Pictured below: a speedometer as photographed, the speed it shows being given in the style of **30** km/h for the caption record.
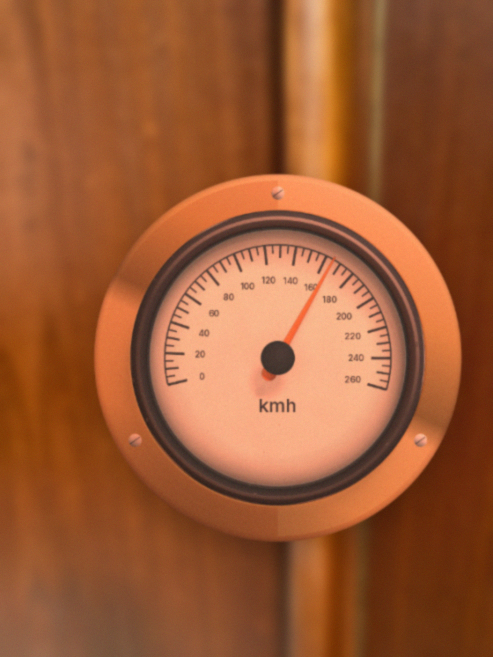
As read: **165** km/h
